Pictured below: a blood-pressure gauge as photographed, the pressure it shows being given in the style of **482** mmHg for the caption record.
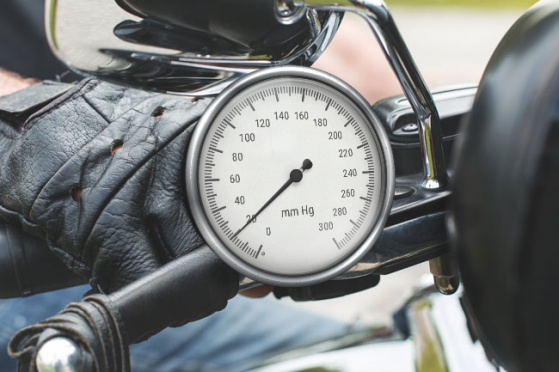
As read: **20** mmHg
